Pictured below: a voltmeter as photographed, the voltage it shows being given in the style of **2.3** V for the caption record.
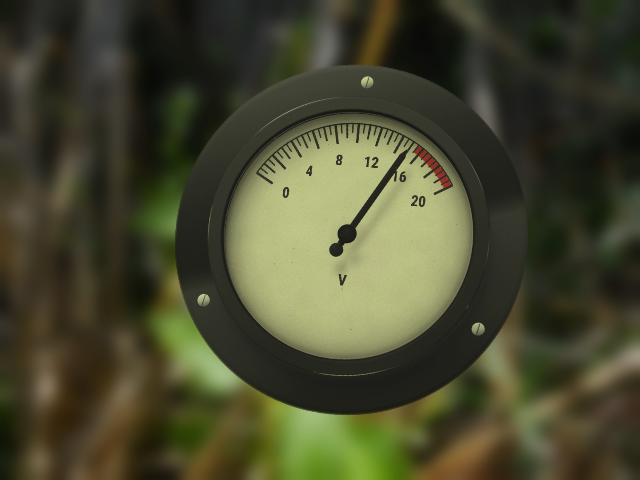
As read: **15** V
